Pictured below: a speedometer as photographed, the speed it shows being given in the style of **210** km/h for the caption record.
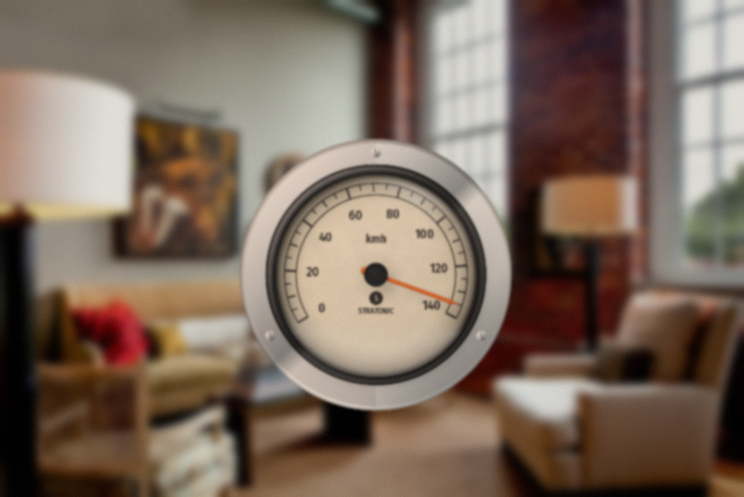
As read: **135** km/h
